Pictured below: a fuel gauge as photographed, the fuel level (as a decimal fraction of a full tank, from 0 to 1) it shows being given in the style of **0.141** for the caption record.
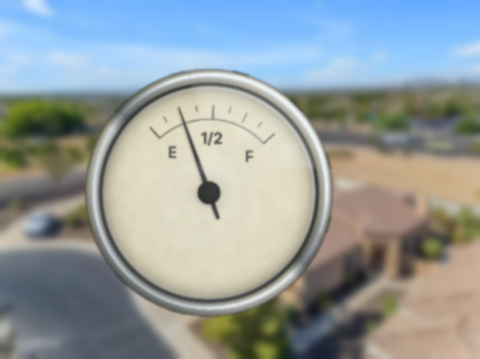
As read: **0.25**
